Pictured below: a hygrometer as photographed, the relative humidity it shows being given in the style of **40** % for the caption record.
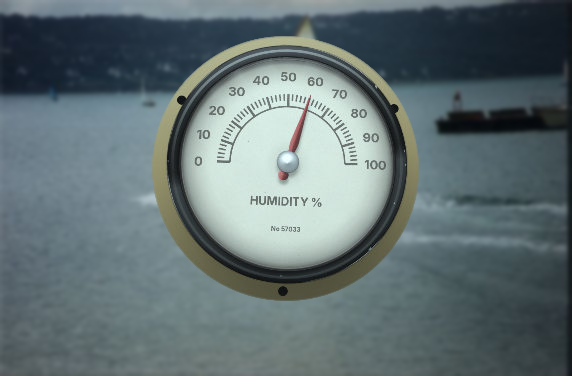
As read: **60** %
